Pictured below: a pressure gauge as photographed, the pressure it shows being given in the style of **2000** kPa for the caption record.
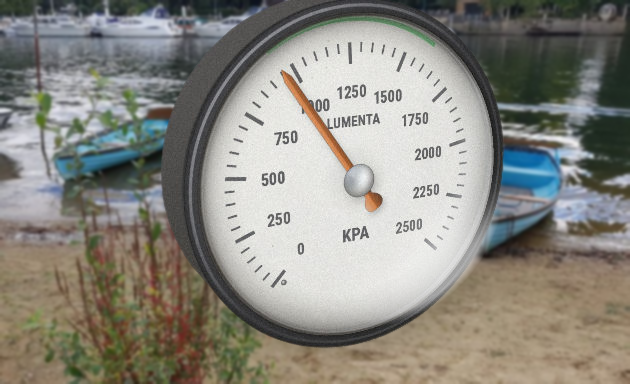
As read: **950** kPa
